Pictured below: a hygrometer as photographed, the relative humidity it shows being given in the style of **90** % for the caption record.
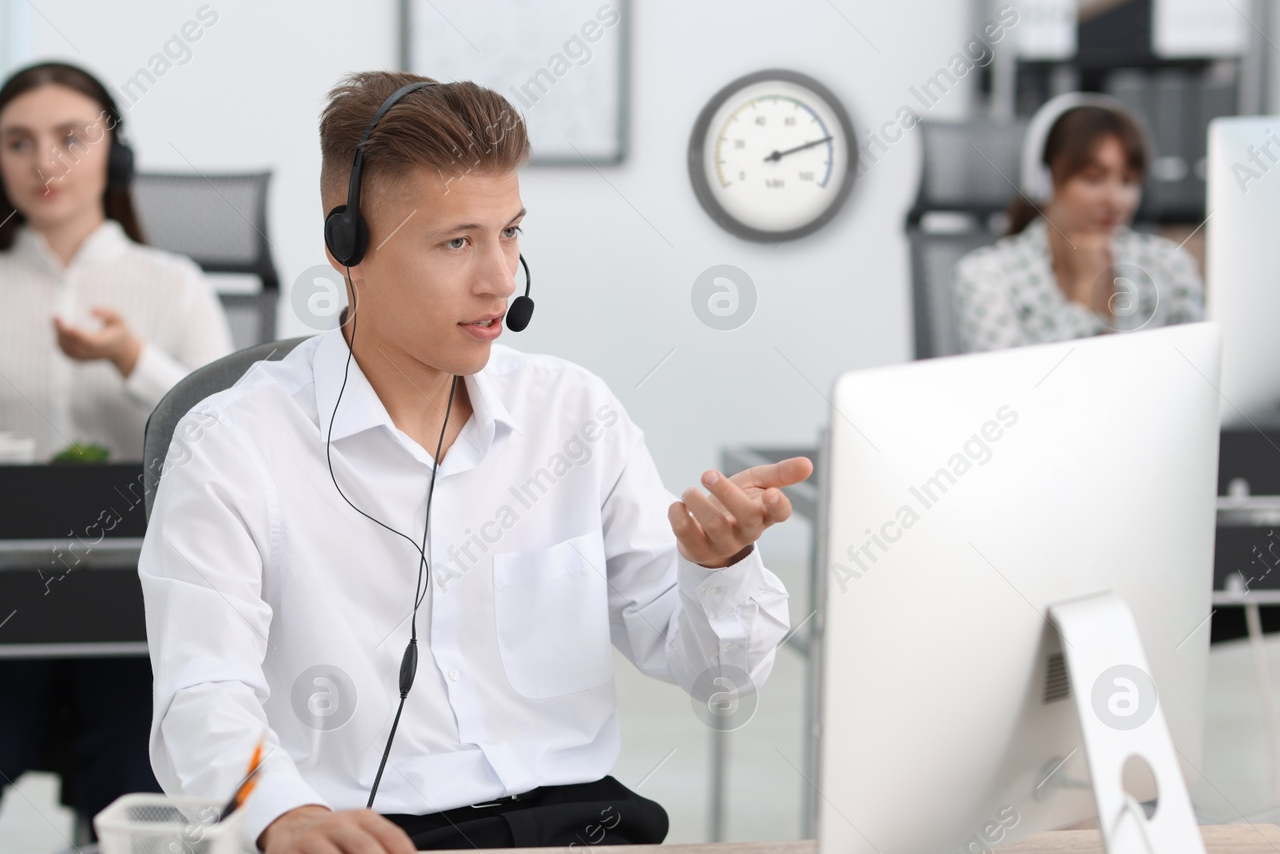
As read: **80** %
